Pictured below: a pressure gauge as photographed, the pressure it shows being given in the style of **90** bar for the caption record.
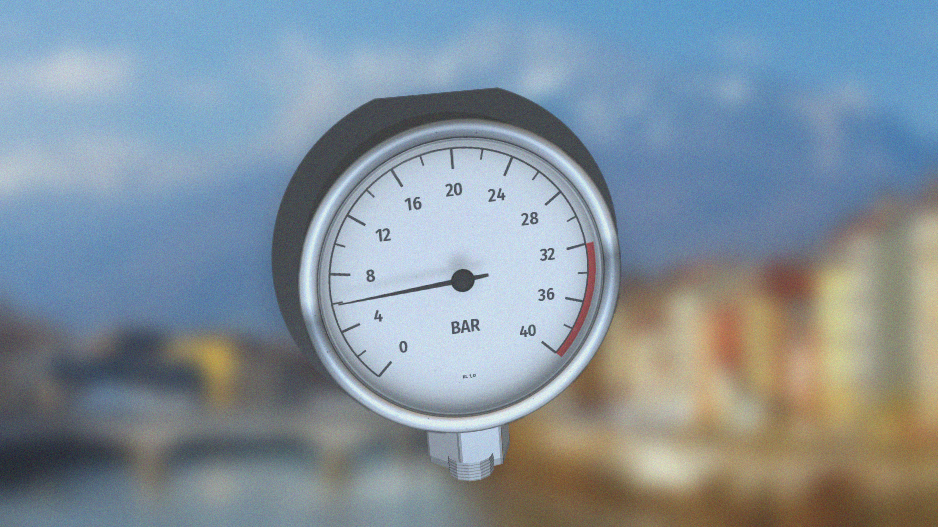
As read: **6** bar
